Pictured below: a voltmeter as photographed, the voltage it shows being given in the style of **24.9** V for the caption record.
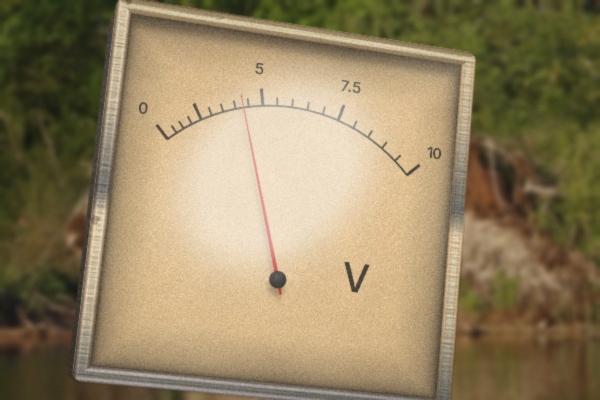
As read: **4.25** V
